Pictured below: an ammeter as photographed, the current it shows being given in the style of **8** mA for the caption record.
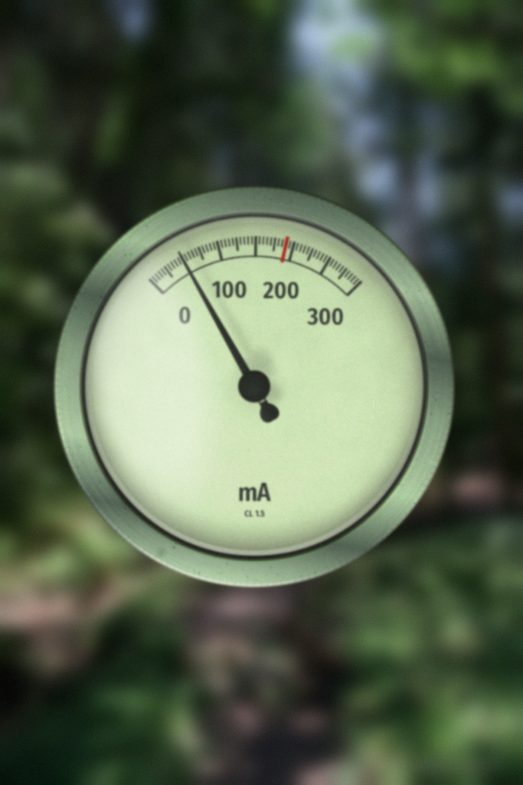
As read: **50** mA
